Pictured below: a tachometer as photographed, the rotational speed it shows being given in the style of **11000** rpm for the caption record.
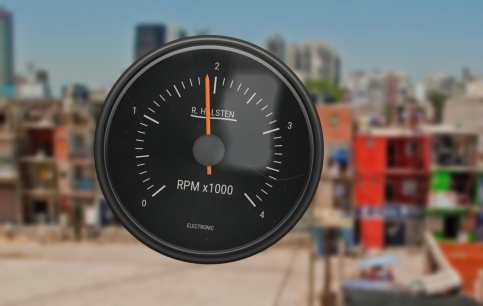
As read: **1900** rpm
